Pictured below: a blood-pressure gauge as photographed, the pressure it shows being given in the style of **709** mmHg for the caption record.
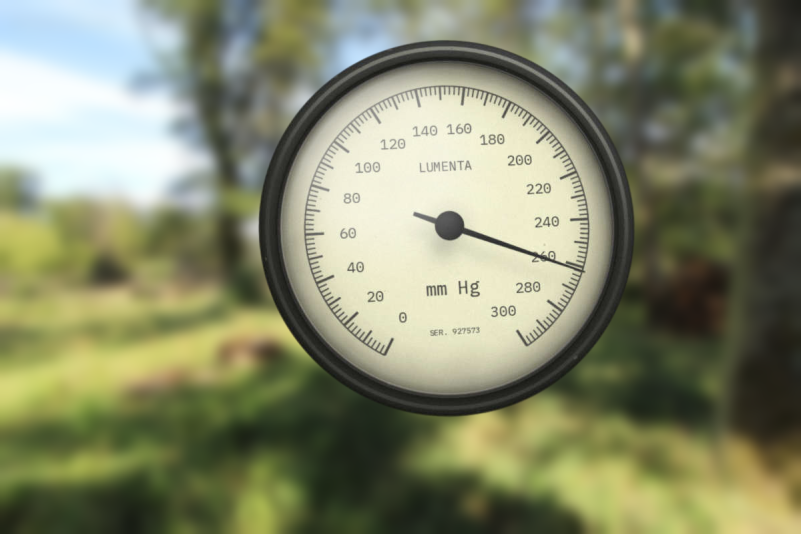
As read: **262** mmHg
